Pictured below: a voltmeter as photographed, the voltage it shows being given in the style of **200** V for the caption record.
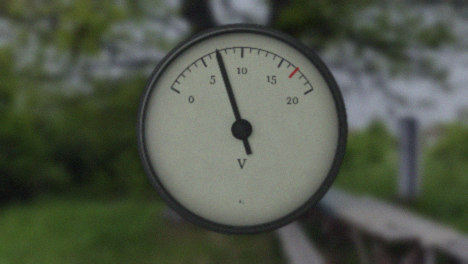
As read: **7** V
